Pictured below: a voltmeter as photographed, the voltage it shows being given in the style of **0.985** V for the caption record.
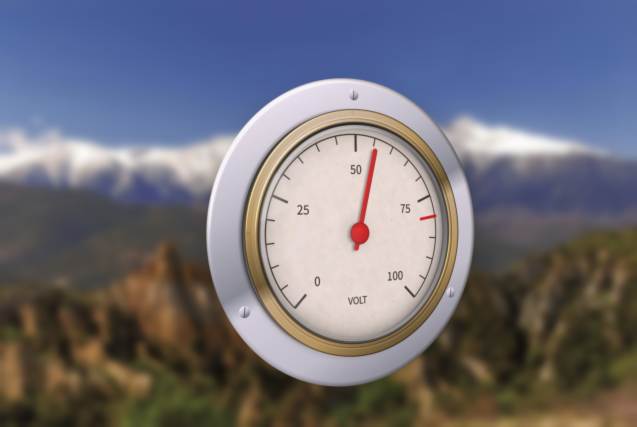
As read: **55** V
